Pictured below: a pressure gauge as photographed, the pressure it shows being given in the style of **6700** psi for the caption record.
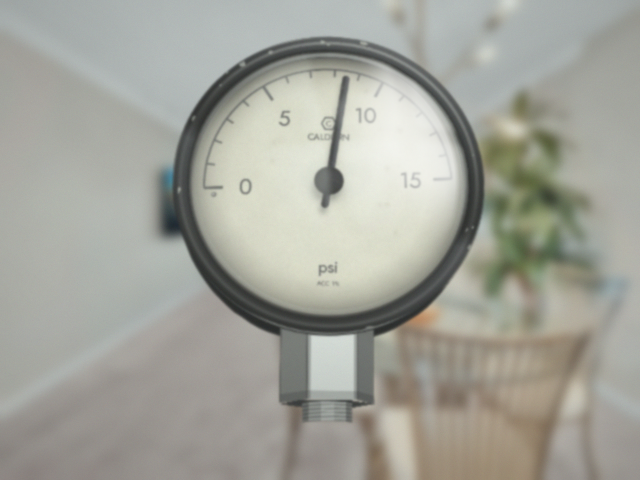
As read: **8.5** psi
